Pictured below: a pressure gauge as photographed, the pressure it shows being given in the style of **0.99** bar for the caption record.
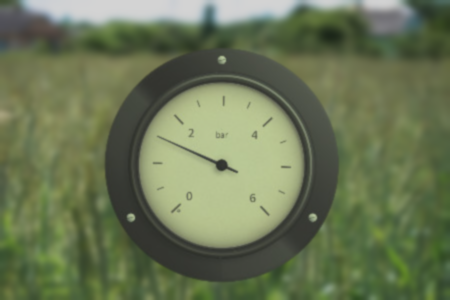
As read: **1.5** bar
